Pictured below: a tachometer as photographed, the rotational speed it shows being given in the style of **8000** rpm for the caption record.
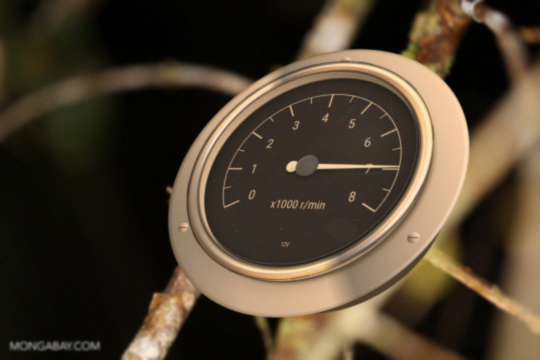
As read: **7000** rpm
